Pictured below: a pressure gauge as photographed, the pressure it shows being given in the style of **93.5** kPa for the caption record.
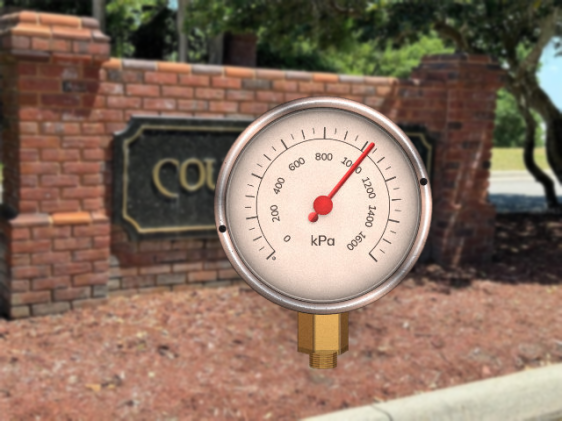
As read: **1025** kPa
